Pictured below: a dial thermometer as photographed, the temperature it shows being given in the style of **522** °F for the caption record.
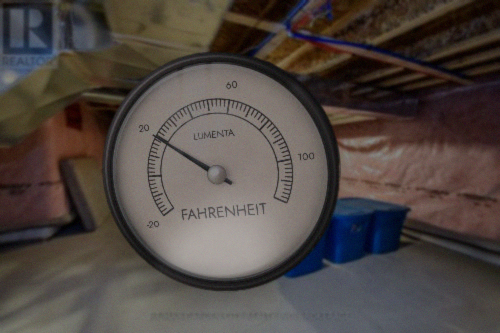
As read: **20** °F
